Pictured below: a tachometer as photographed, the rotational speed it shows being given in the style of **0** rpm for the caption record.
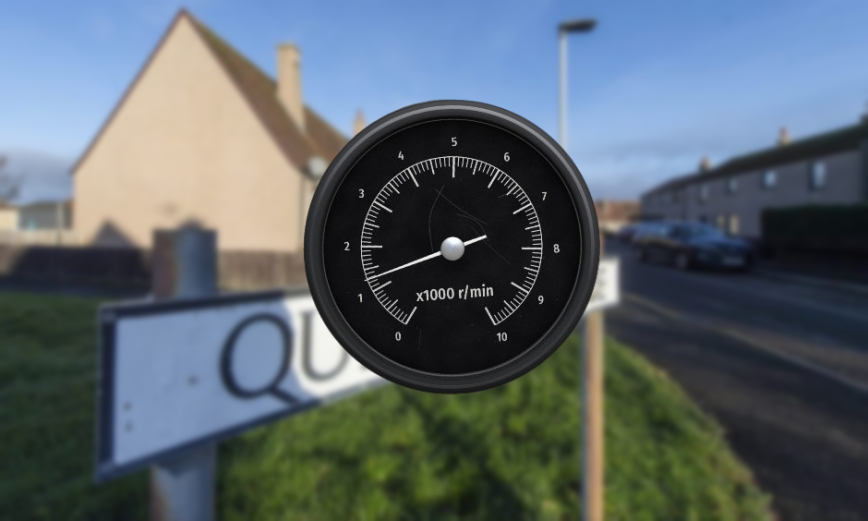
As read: **1300** rpm
